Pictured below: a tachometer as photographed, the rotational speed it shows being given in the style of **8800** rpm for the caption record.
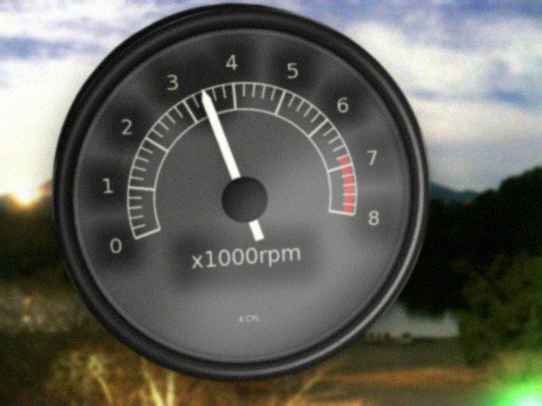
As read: **3400** rpm
